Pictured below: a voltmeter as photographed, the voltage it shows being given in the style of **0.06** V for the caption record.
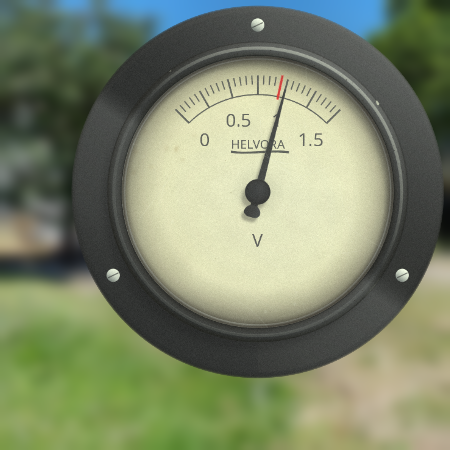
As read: **1** V
